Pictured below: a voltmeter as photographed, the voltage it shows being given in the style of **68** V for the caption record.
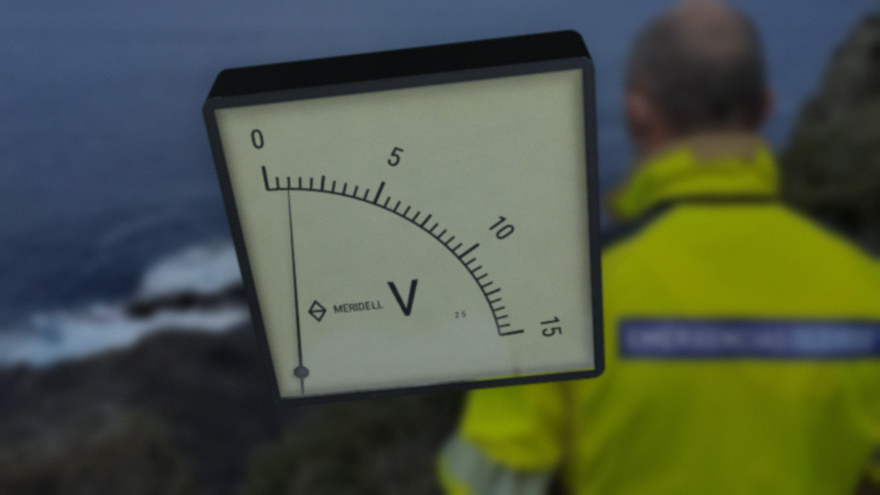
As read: **1** V
